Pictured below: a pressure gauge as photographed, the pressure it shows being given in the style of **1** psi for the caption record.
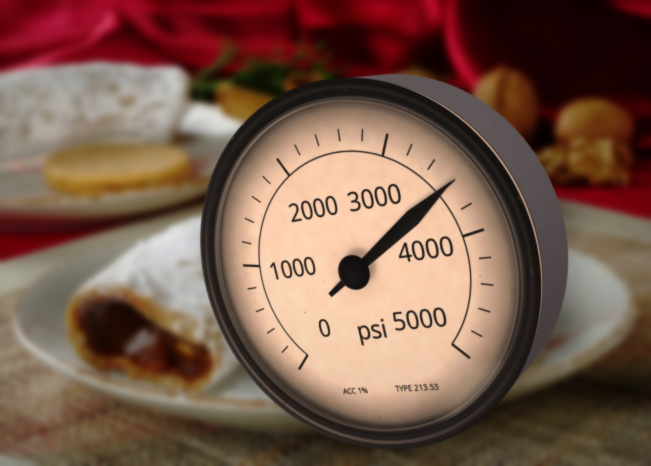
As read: **3600** psi
